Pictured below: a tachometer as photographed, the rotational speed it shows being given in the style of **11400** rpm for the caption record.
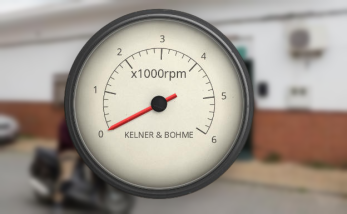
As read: **0** rpm
